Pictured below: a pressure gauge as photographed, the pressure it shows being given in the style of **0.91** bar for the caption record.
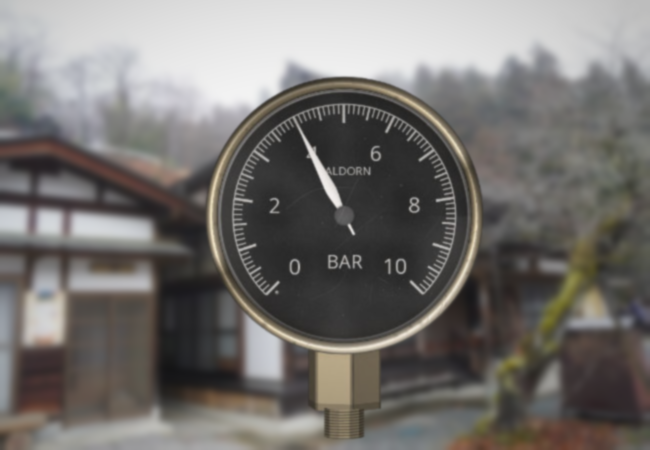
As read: **4** bar
